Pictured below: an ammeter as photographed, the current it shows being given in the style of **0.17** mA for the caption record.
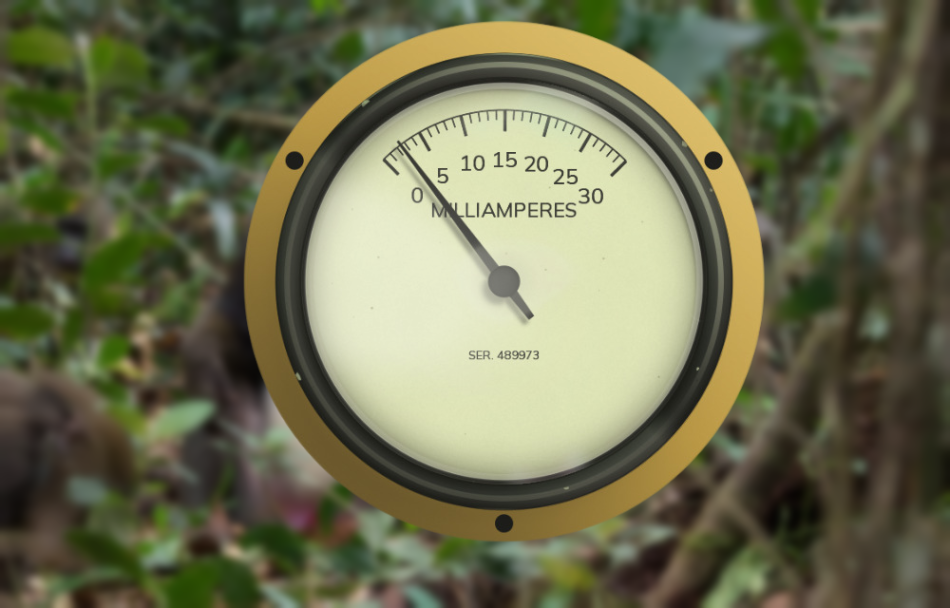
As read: **2.5** mA
